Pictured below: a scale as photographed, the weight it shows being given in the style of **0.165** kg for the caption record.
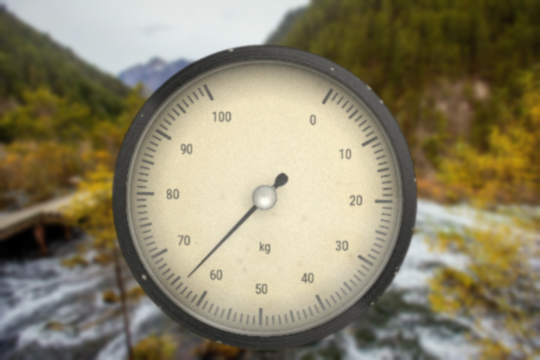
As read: **64** kg
